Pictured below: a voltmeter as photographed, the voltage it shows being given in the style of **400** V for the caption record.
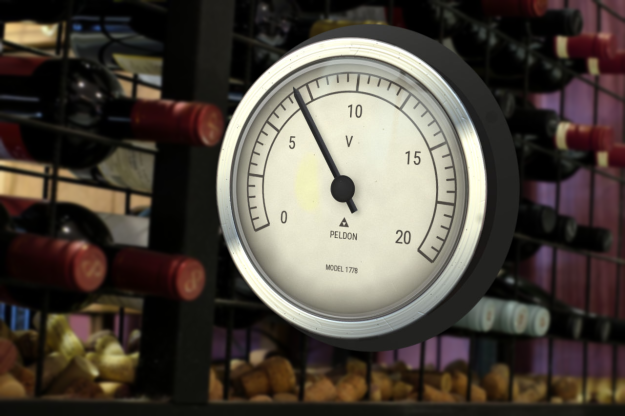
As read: **7** V
